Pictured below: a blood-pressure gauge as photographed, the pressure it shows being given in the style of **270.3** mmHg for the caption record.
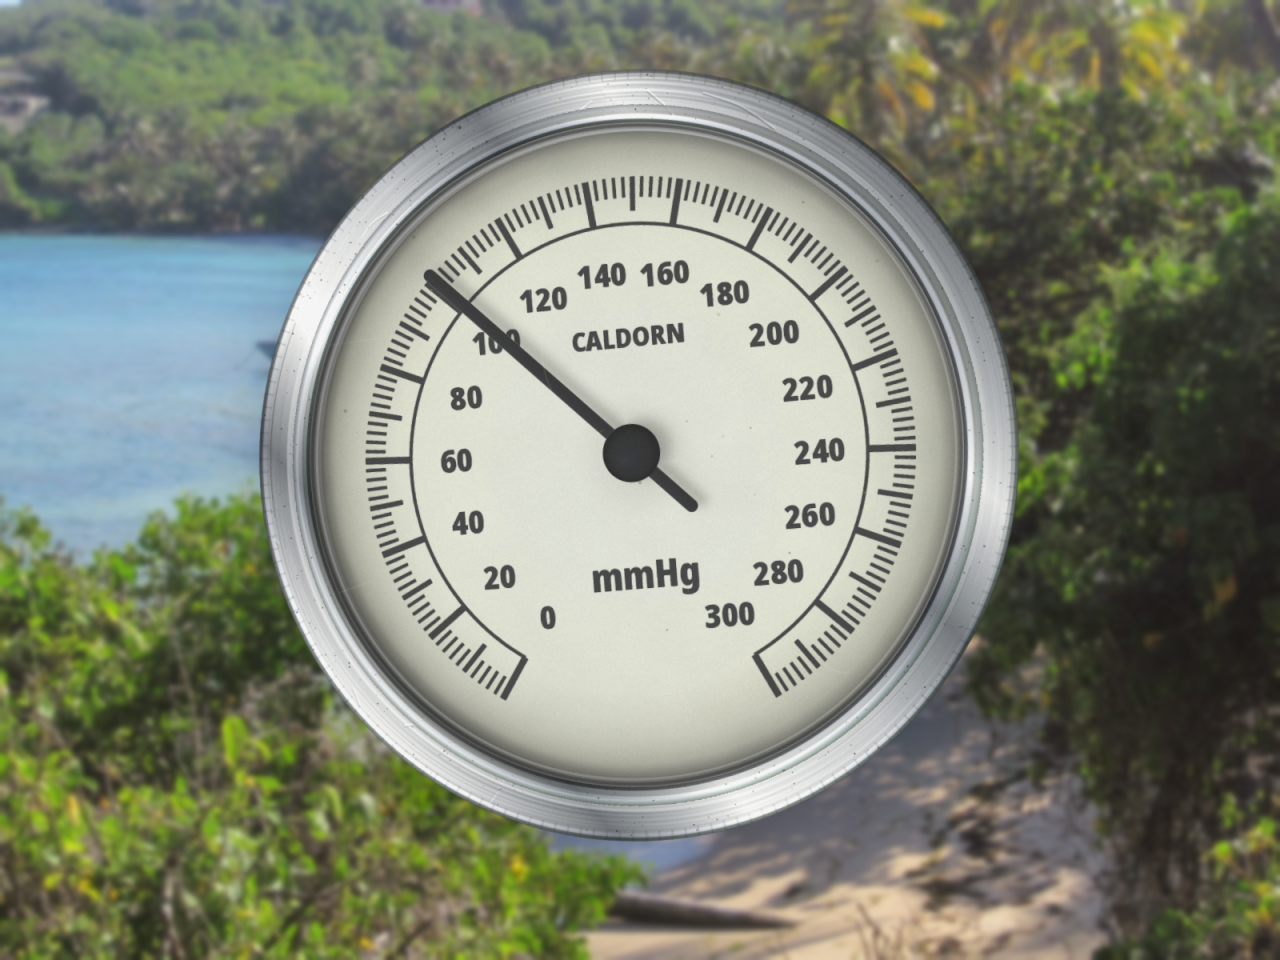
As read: **102** mmHg
